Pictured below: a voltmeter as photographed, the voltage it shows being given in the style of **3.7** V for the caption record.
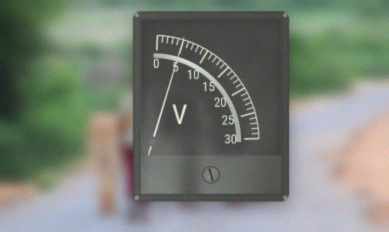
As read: **5** V
